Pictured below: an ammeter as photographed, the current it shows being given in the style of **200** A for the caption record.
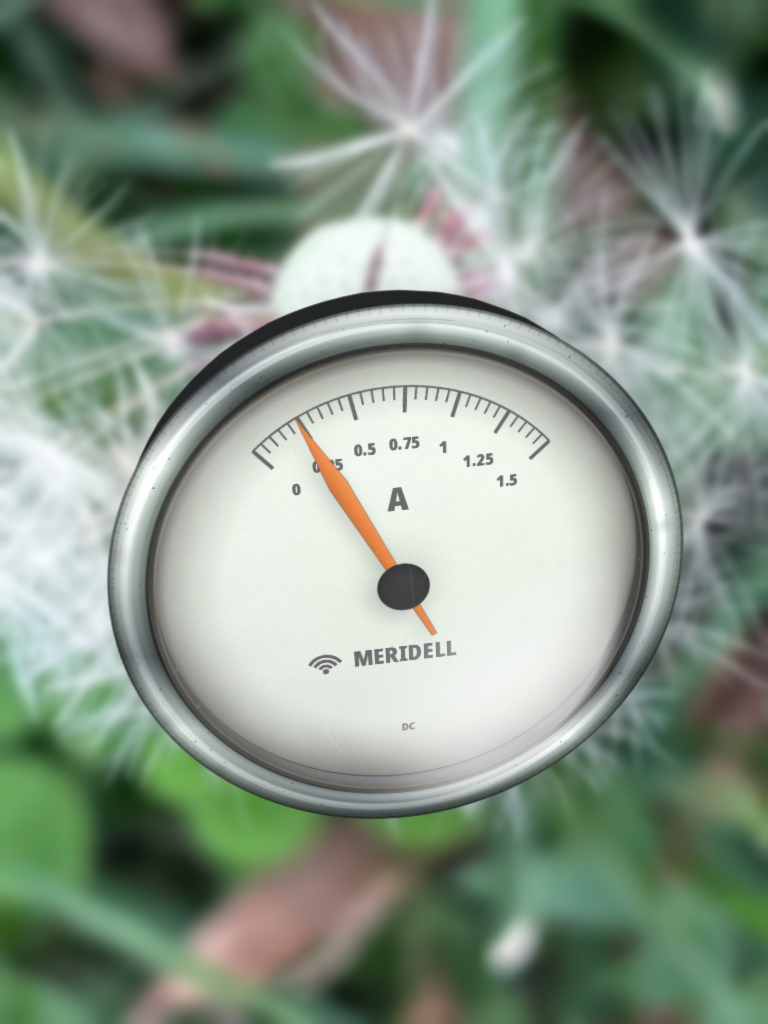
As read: **0.25** A
